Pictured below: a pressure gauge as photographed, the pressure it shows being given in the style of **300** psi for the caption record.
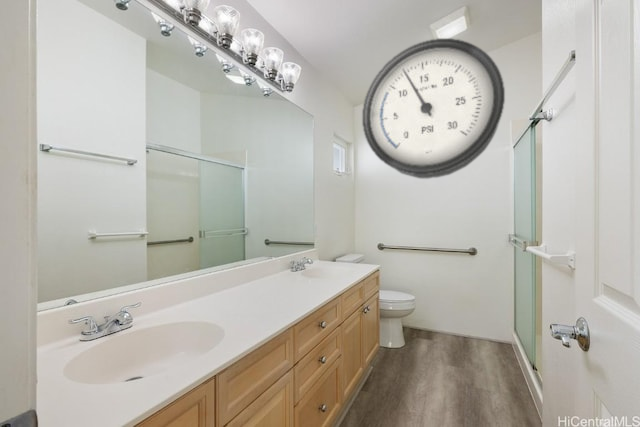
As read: **12.5** psi
